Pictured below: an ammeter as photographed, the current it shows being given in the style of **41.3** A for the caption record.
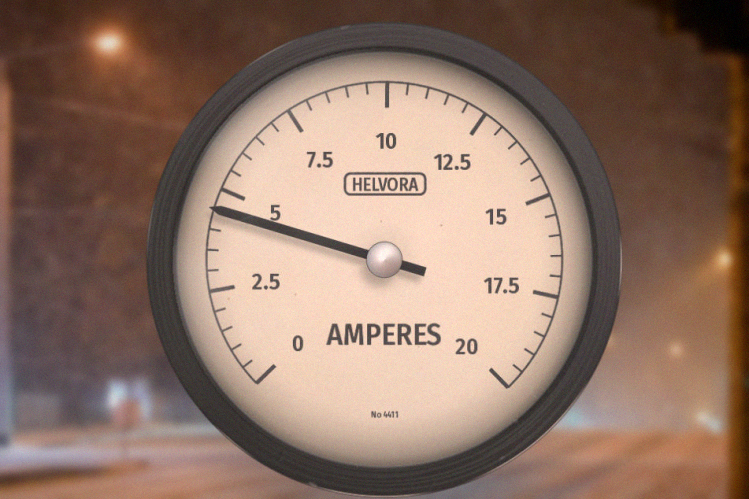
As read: **4.5** A
